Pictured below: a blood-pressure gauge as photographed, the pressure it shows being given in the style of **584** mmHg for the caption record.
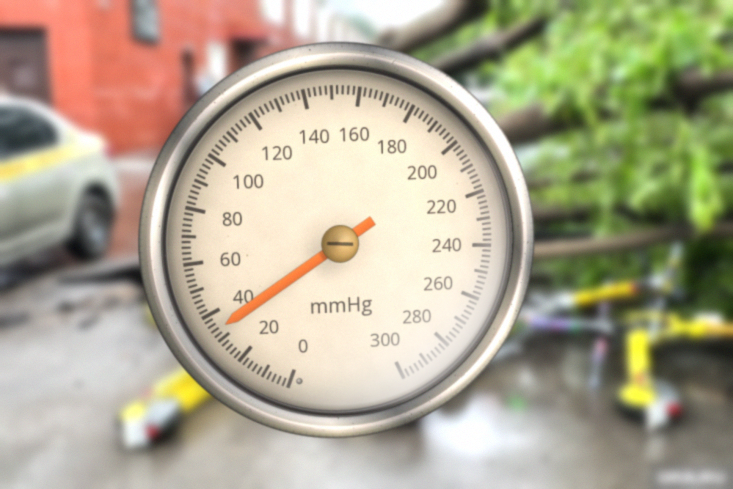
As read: **34** mmHg
